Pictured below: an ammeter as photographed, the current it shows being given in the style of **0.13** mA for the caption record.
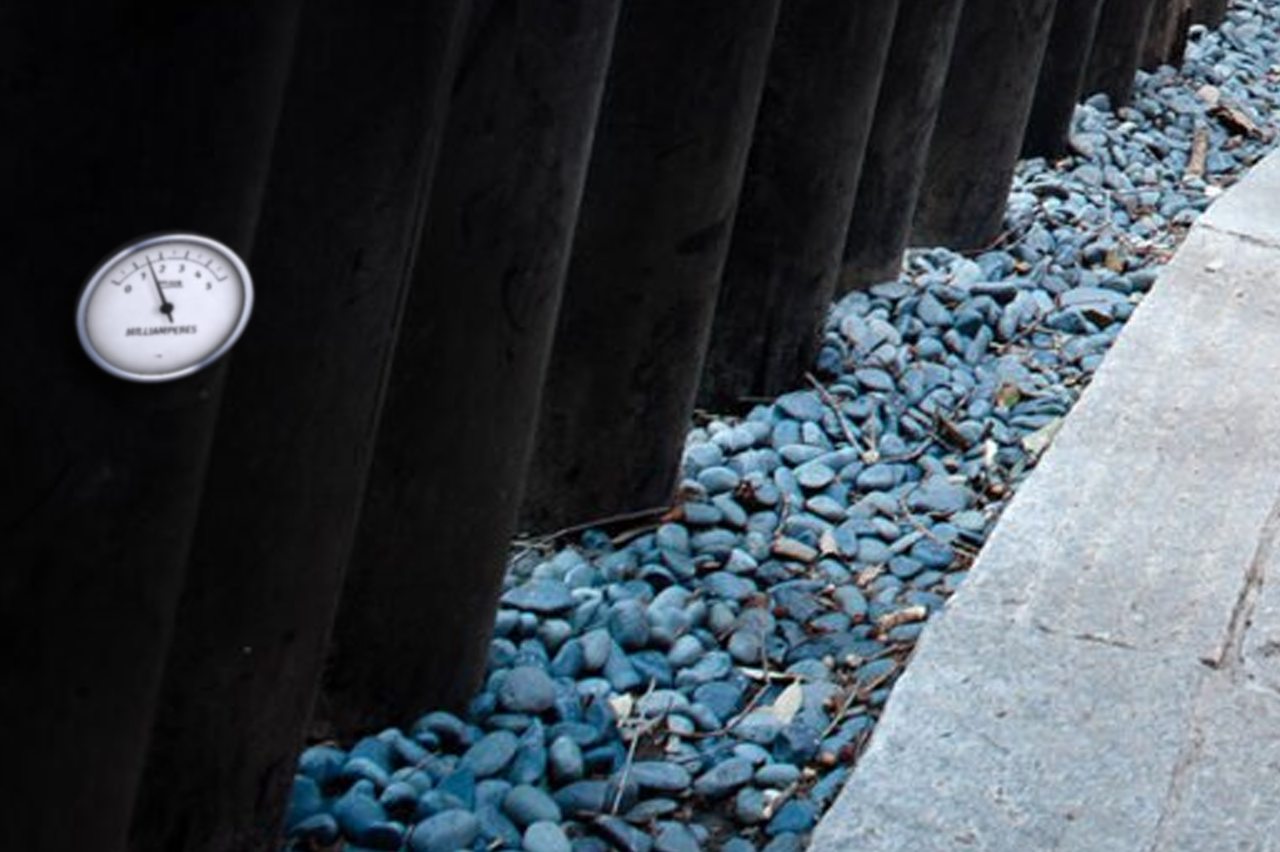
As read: **1.5** mA
